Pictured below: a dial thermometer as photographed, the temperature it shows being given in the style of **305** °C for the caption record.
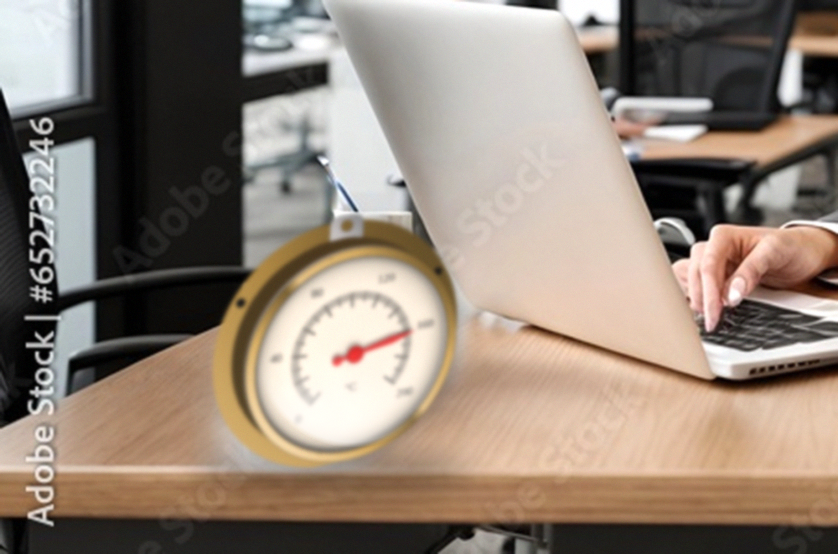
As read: **160** °C
